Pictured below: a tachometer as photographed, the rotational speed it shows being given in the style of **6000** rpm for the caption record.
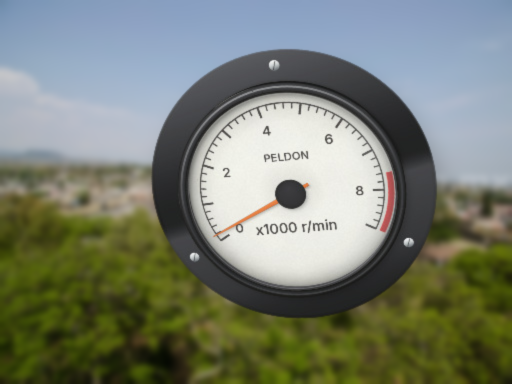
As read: **200** rpm
